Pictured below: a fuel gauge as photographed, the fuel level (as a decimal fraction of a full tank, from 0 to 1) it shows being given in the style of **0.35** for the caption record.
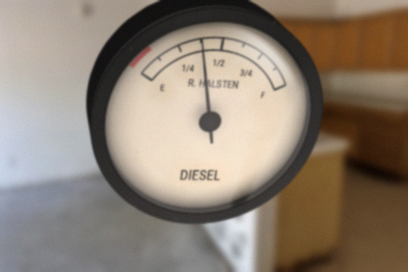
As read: **0.375**
